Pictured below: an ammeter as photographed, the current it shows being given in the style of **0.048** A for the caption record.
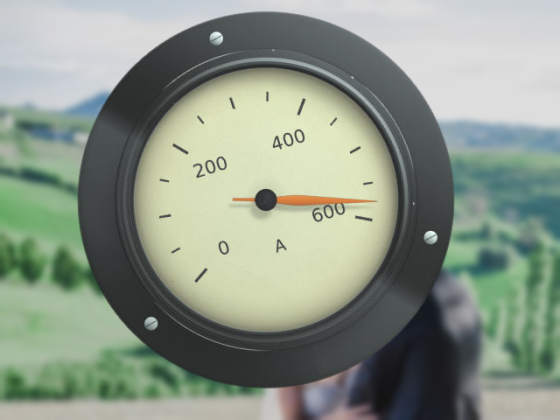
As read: **575** A
